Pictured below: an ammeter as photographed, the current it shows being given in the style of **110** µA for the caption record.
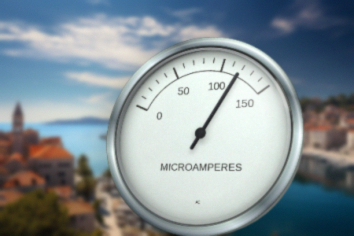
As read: **120** µA
